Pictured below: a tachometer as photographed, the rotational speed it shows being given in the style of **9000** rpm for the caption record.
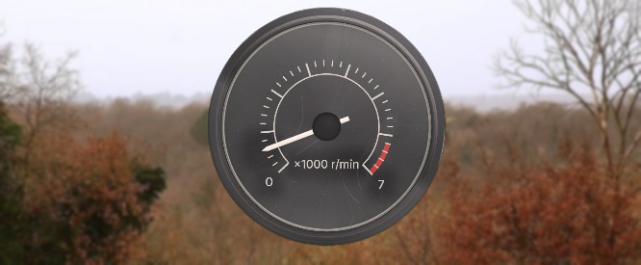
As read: **600** rpm
